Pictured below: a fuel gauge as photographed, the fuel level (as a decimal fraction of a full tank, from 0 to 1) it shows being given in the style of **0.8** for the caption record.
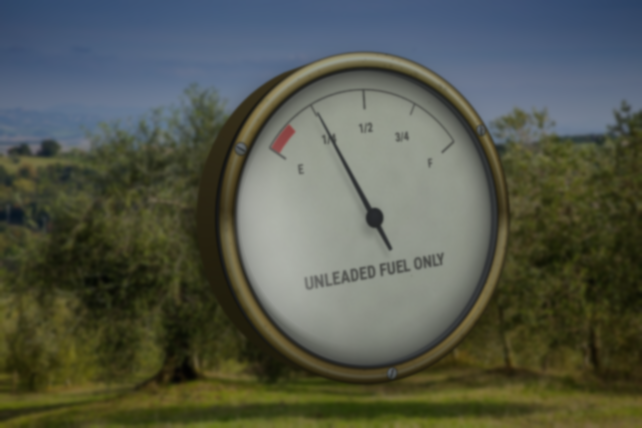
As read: **0.25**
